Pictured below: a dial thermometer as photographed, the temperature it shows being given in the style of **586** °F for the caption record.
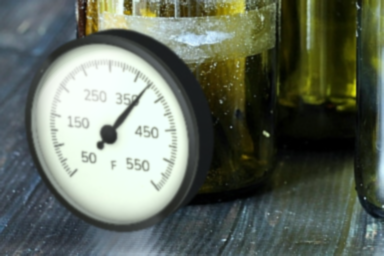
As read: **375** °F
